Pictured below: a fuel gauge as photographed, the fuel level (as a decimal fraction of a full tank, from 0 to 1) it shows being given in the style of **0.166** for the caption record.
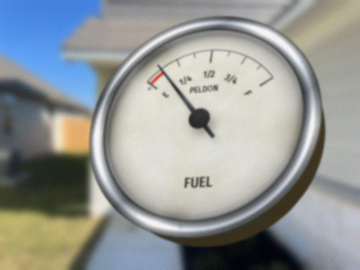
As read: **0.125**
